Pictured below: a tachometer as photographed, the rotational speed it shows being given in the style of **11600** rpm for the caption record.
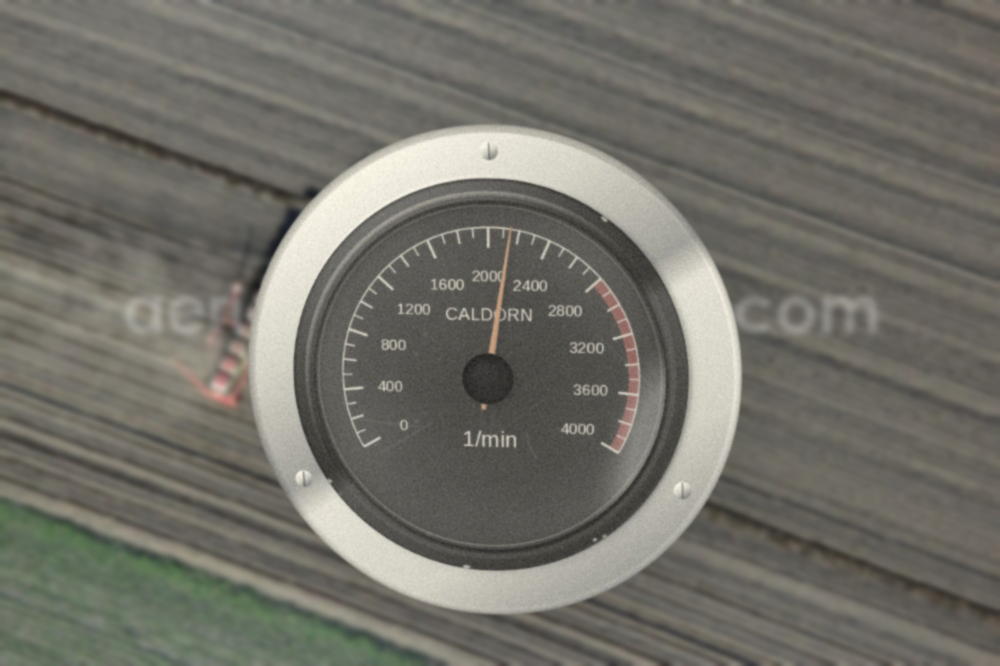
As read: **2150** rpm
